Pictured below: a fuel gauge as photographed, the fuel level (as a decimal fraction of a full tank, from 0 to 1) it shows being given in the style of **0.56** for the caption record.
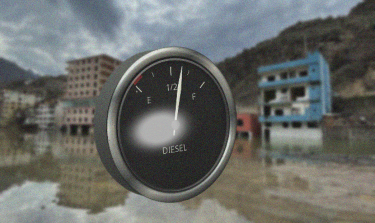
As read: **0.625**
